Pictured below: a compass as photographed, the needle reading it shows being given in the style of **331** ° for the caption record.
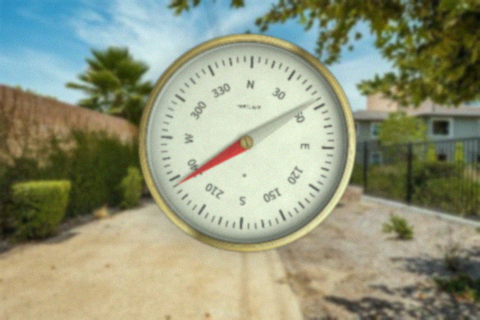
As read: **235** °
